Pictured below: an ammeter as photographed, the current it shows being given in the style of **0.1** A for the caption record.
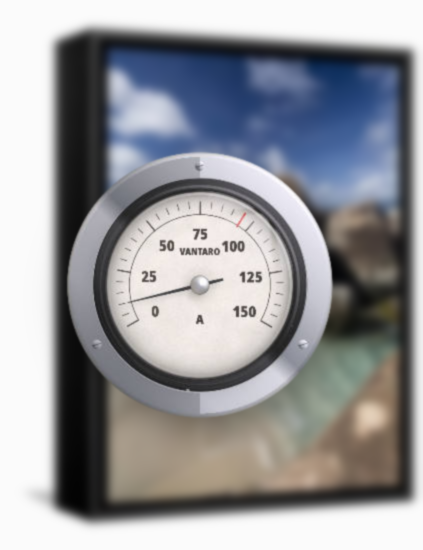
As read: **10** A
